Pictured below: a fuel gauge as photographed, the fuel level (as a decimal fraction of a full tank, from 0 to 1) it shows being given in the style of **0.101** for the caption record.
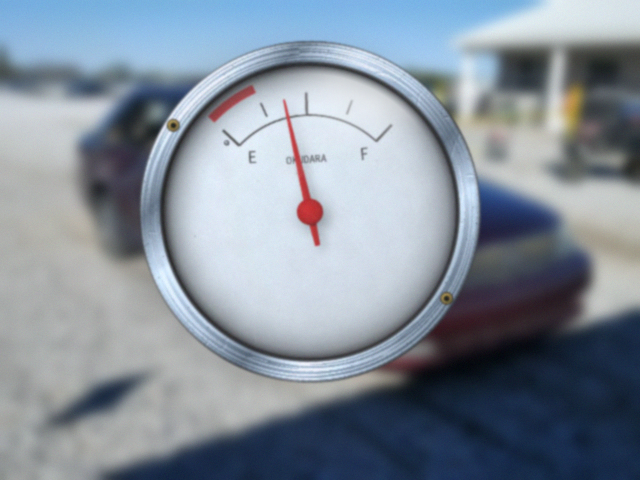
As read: **0.375**
